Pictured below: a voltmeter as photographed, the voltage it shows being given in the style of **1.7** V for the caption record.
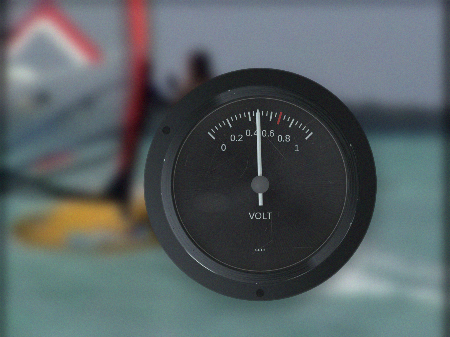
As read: **0.48** V
